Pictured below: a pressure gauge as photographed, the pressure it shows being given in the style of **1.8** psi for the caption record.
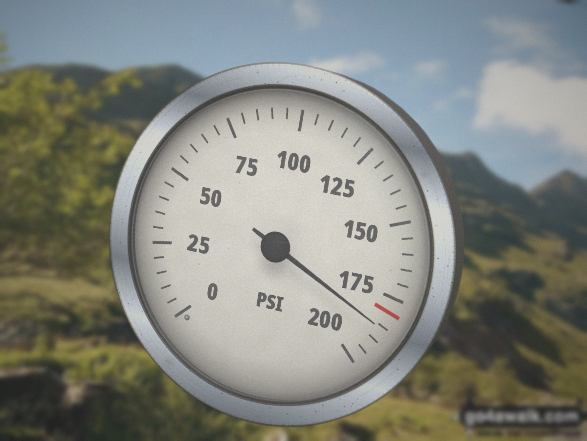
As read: **185** psi
